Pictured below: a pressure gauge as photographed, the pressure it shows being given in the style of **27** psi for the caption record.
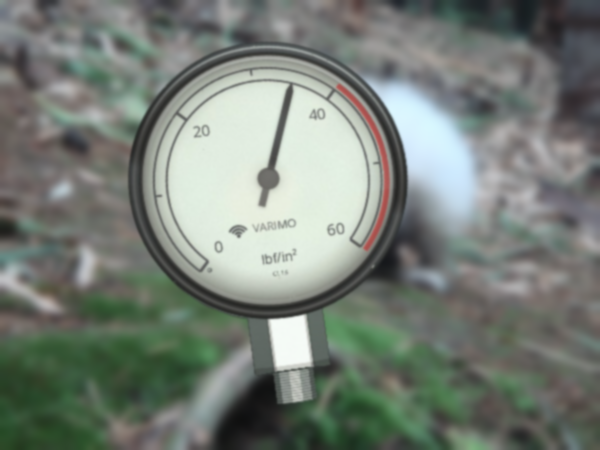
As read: **35** psi
